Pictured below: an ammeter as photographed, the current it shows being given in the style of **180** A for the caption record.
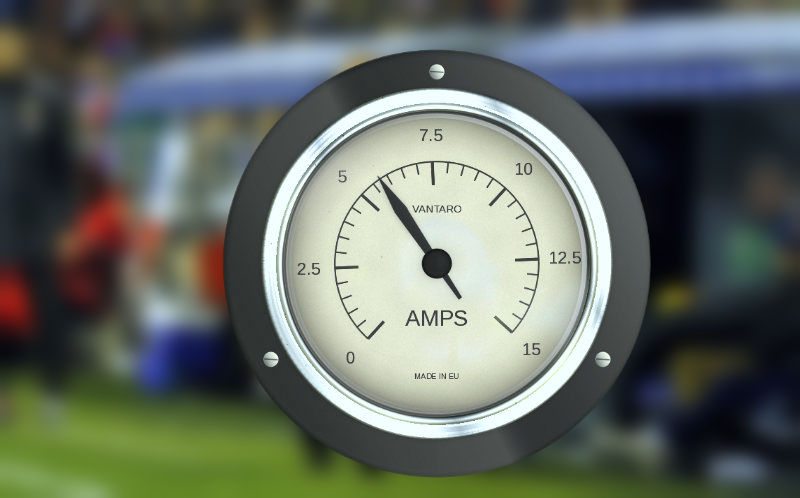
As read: **5.75** A
